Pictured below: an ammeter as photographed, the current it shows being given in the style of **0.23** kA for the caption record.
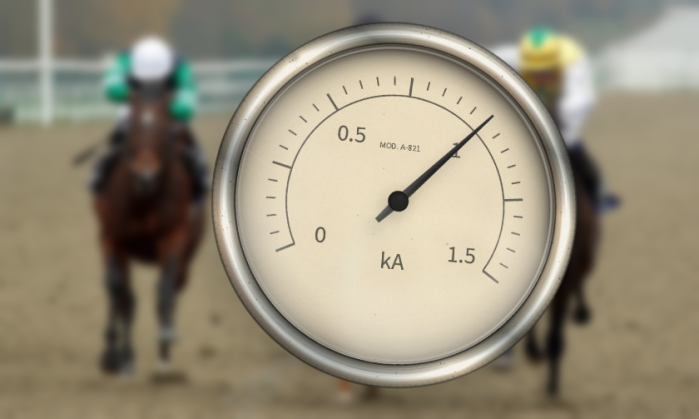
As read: **1** kA
